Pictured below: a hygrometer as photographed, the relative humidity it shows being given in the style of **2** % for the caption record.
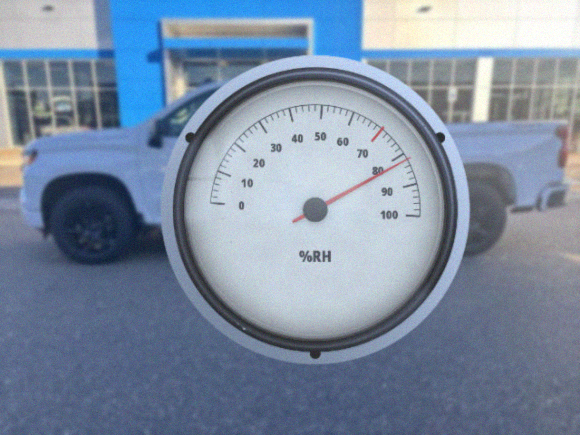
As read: **82** %
